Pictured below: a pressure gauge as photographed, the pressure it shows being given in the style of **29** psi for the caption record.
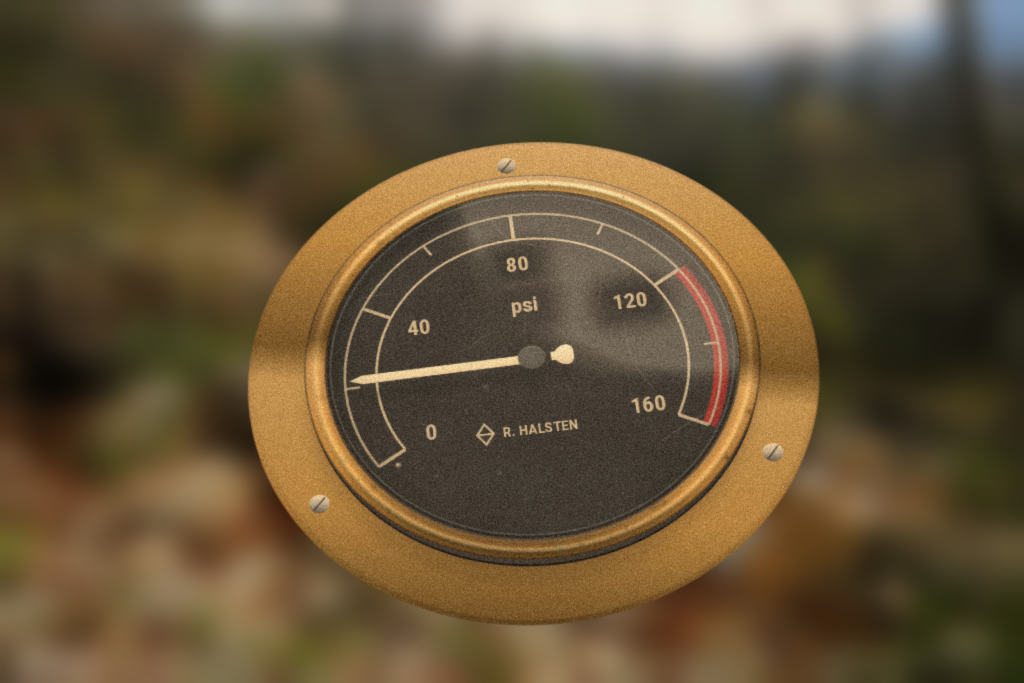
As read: **20** psi
